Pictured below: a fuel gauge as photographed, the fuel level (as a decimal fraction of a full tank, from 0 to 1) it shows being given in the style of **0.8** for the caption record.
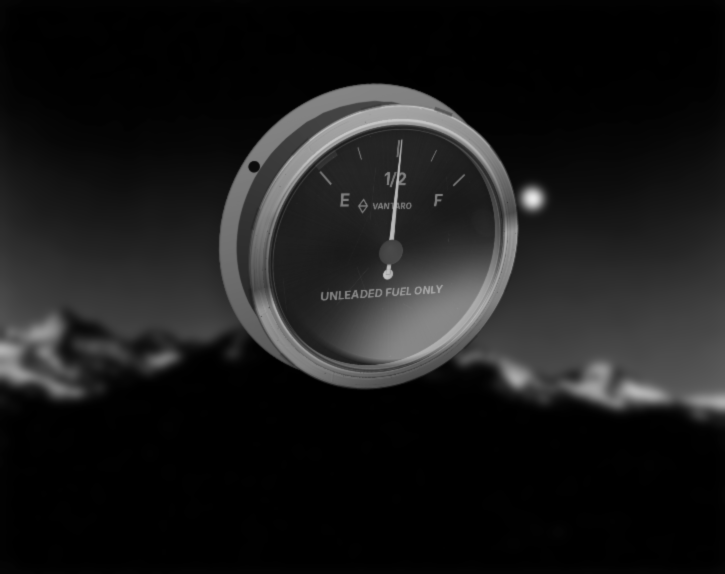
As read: **0.5**
